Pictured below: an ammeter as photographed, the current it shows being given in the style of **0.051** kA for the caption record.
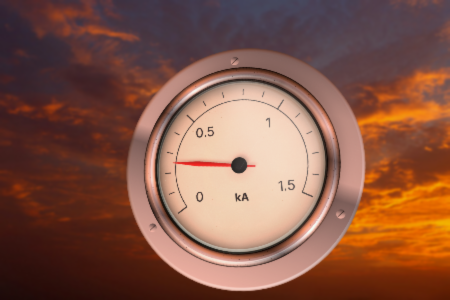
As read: **0.25** kA
